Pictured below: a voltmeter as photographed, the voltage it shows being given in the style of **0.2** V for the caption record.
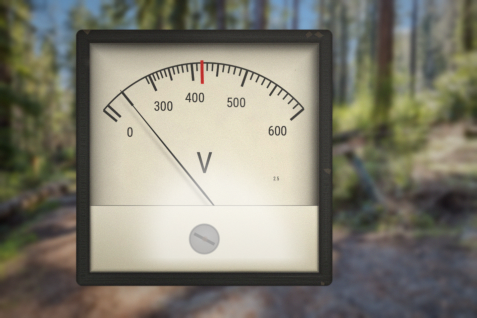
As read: **200** V
